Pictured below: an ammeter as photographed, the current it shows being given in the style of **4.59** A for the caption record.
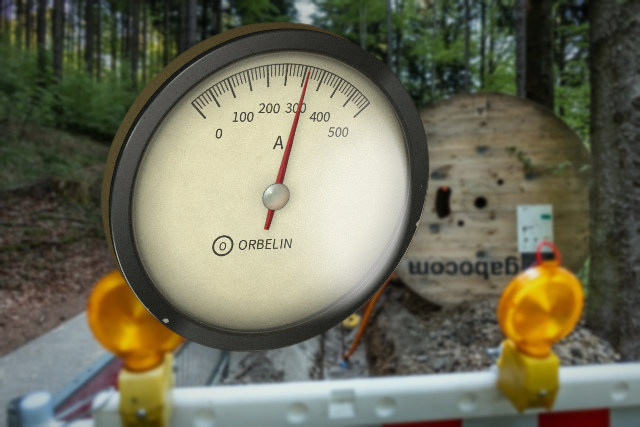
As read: **300** A
